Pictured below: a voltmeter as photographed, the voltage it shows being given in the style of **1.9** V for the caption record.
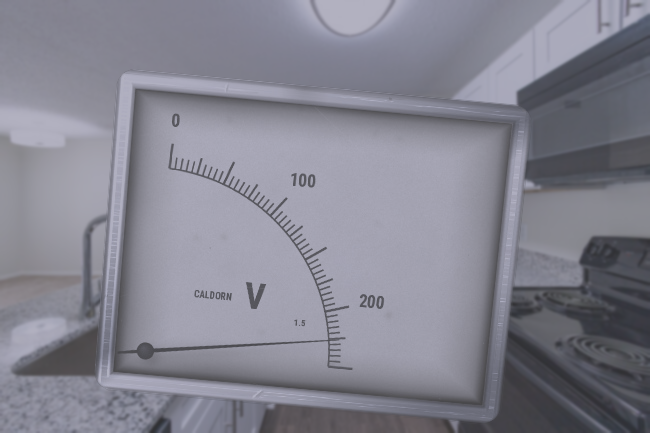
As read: **225** V
